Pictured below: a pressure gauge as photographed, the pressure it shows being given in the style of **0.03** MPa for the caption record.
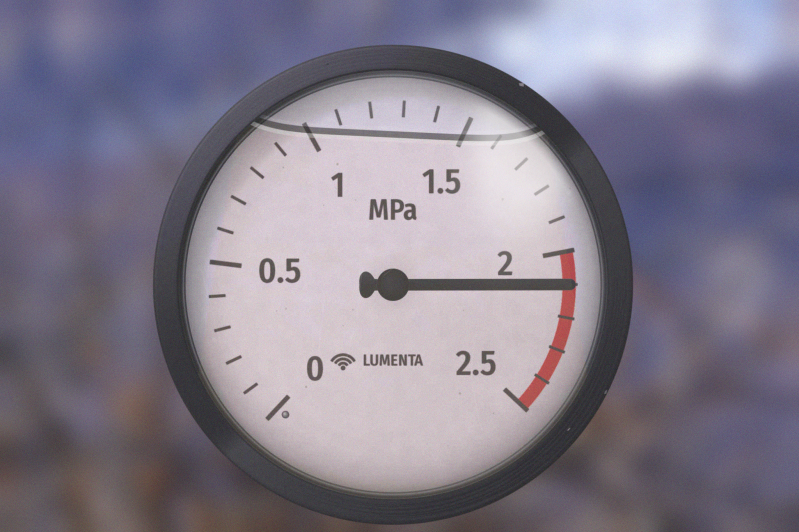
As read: **2.1** MPa
